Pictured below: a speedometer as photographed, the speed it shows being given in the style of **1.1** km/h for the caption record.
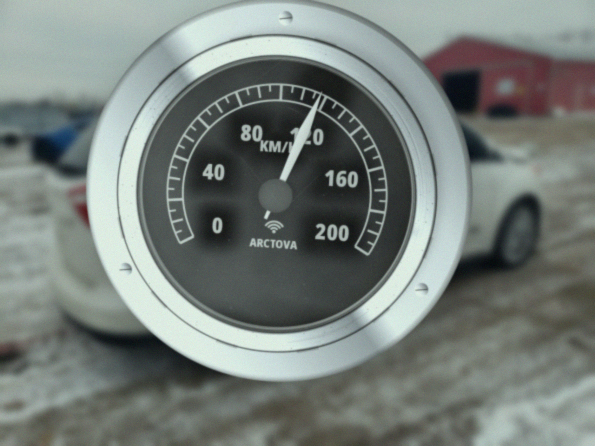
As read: **117.5** km/h
